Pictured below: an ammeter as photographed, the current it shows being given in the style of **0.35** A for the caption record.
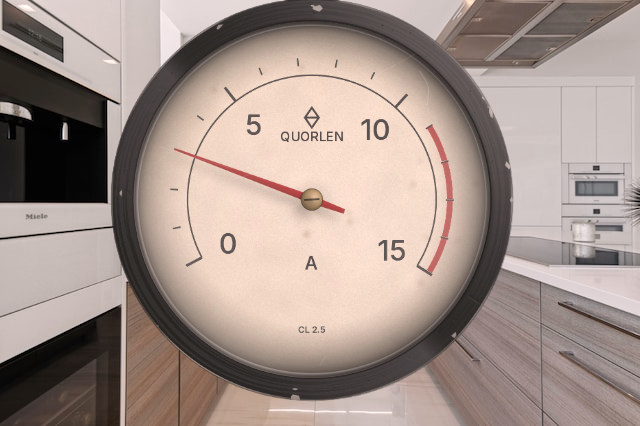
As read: **3** A
